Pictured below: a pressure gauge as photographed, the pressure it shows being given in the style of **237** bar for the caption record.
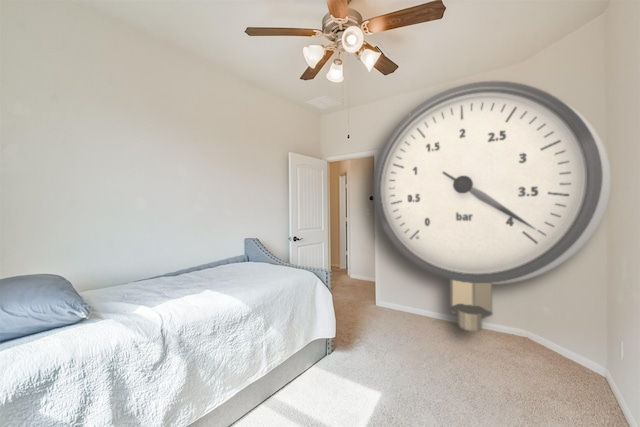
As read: **3.9** bar
